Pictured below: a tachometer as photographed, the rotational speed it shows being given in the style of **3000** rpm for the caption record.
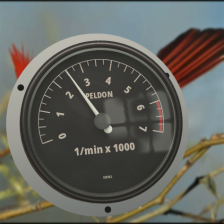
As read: **2500** rpm
